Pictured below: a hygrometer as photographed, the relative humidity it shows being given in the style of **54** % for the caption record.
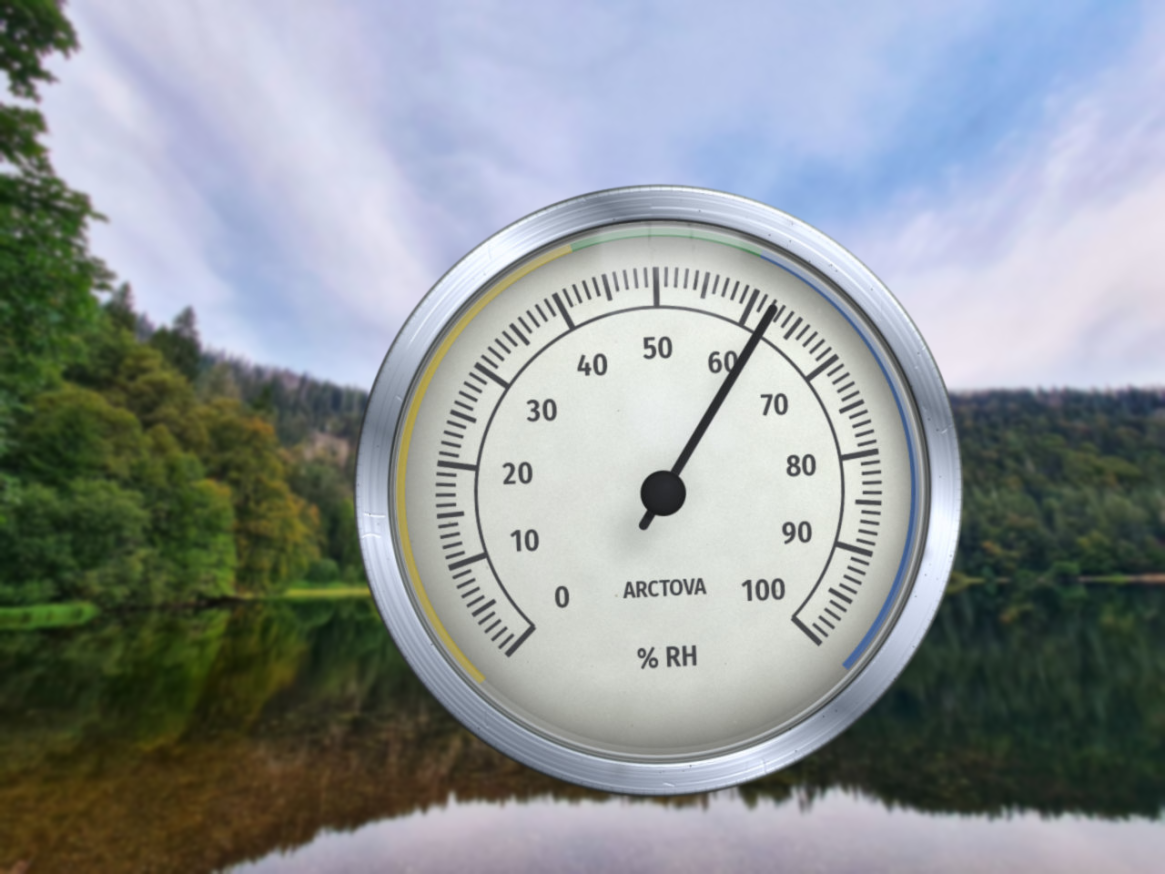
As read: **62** %
